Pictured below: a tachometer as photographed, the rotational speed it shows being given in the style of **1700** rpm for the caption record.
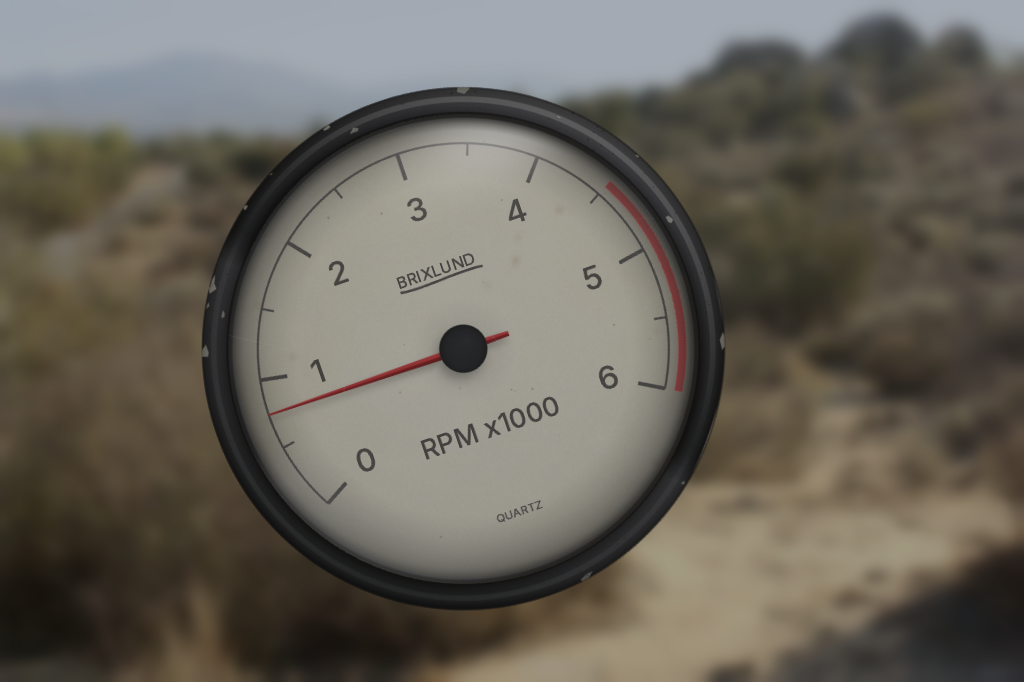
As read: **750** rpm
